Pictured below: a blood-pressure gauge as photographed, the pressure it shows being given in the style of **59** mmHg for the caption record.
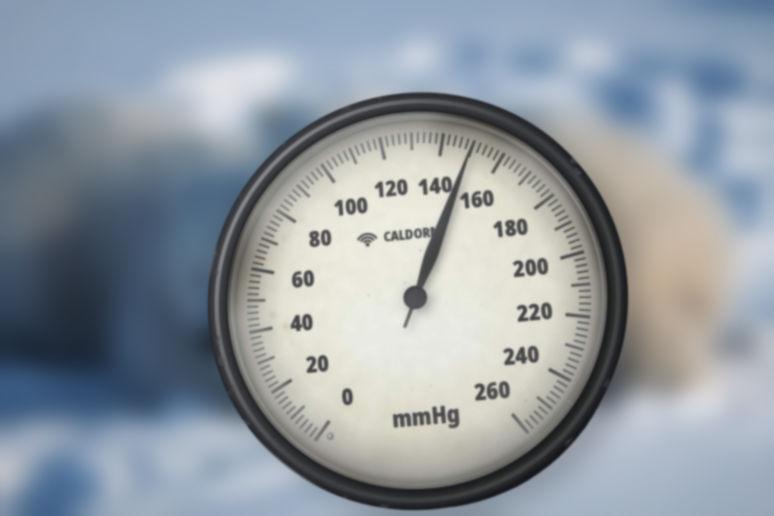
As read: **150** mmHg
